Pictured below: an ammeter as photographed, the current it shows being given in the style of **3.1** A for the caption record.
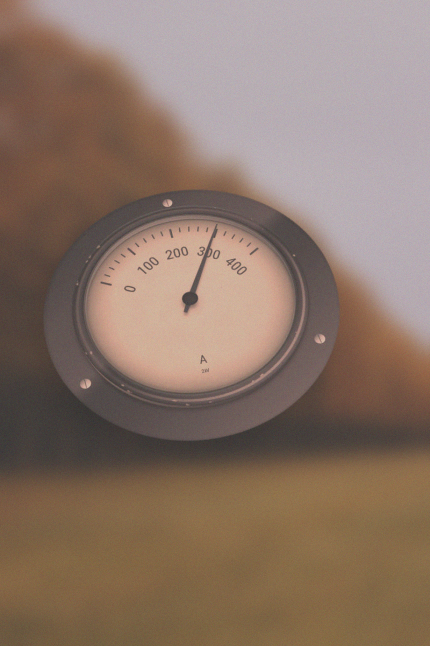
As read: **300** A
